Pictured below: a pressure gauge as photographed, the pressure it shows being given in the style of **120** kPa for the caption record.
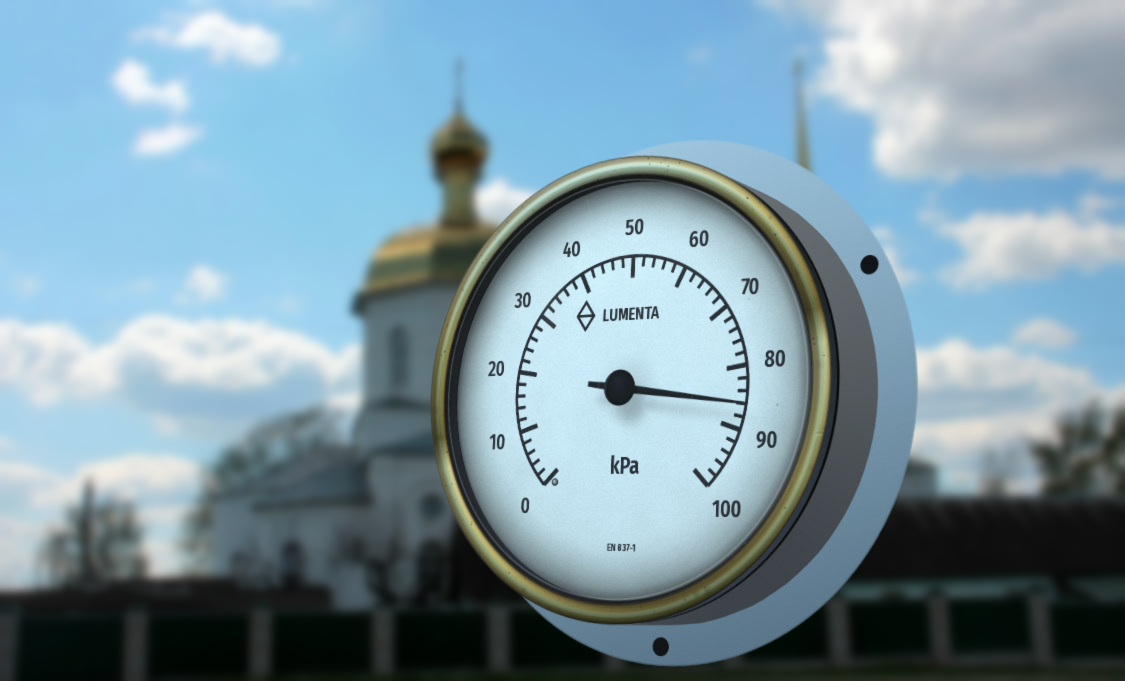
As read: **86** kPa
